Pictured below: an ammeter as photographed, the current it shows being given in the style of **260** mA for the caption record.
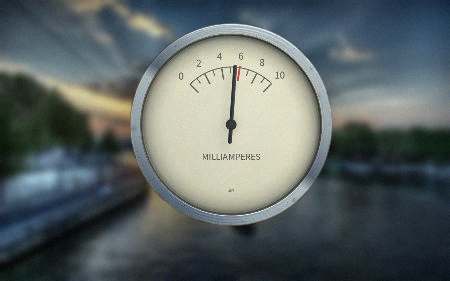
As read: **5.5** mA
